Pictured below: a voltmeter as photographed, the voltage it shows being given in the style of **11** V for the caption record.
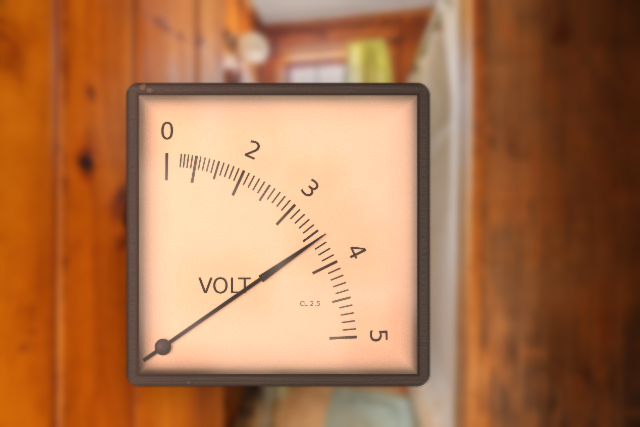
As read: **3.6** V
